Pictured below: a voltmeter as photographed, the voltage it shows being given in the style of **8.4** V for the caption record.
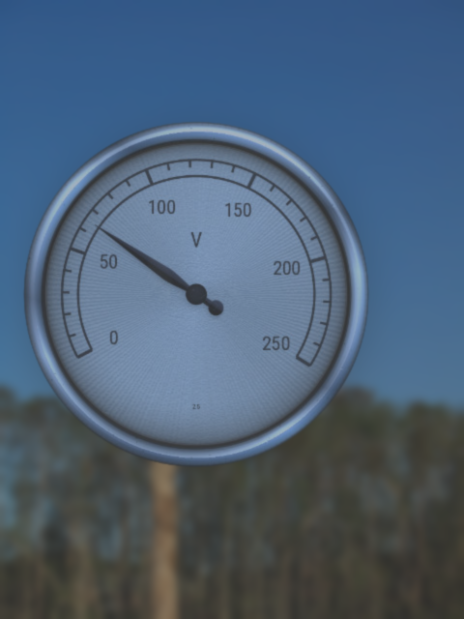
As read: **65** V
